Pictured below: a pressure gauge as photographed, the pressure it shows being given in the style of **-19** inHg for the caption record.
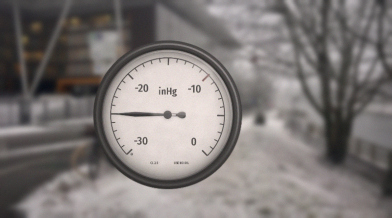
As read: **-25** inHg
